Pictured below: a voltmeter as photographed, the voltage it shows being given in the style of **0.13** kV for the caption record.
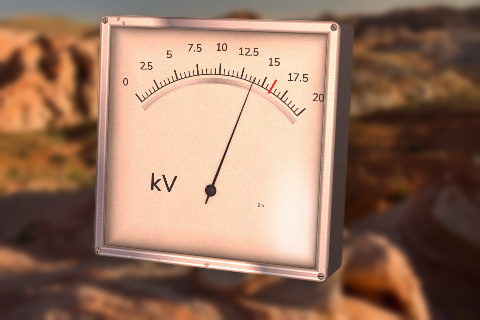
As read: **14** kV
